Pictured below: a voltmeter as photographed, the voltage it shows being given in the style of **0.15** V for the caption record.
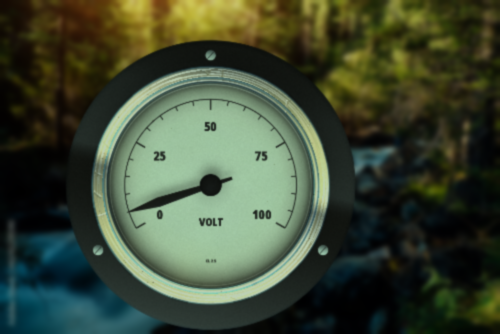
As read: **5** V
